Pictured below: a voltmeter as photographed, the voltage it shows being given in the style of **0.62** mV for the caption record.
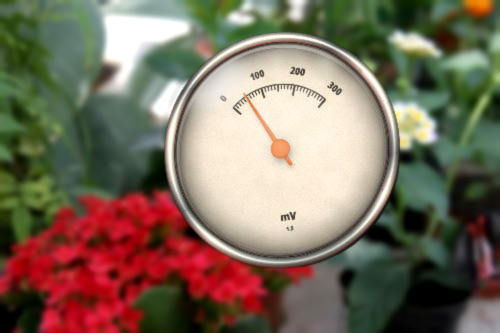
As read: **50** mV
